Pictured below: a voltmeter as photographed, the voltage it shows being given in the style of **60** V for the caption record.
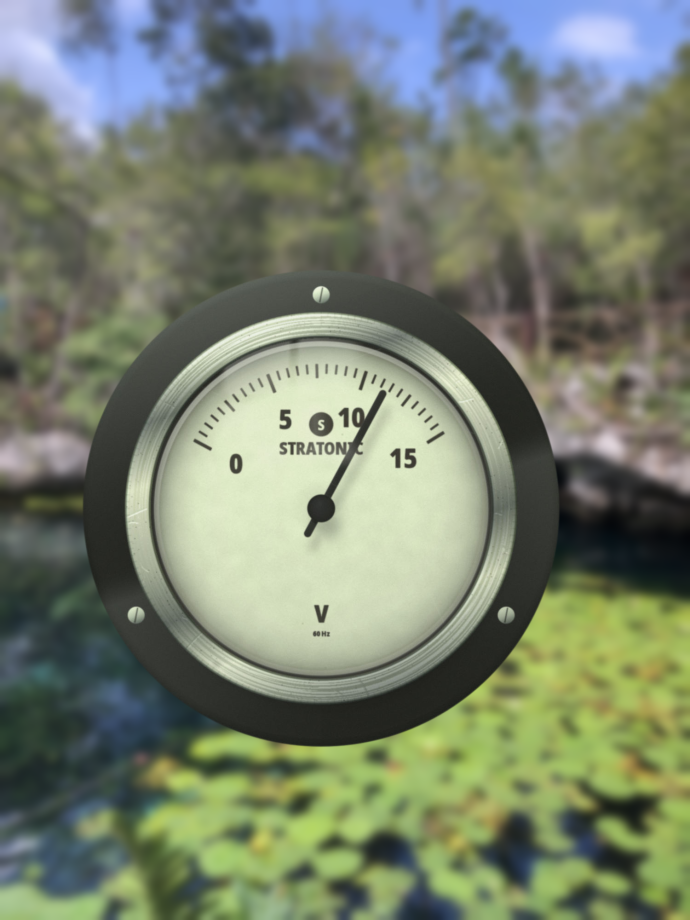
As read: **11.25** V
